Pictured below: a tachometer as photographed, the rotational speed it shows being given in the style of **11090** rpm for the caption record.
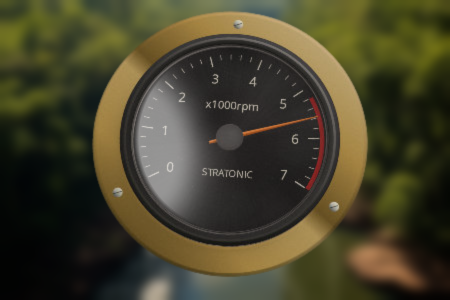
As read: **5600** rpm
